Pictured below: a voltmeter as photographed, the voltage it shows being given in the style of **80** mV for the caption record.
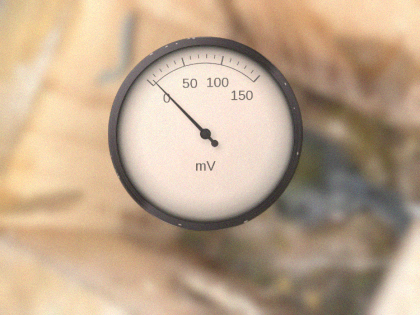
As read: **5** mV
